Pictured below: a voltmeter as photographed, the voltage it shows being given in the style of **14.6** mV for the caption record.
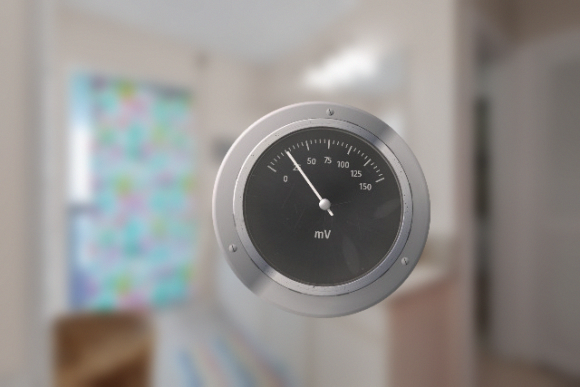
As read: **25** mV
